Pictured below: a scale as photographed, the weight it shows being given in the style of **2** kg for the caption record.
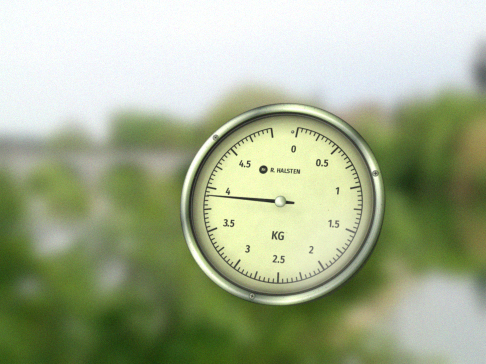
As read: **3.9** kg
